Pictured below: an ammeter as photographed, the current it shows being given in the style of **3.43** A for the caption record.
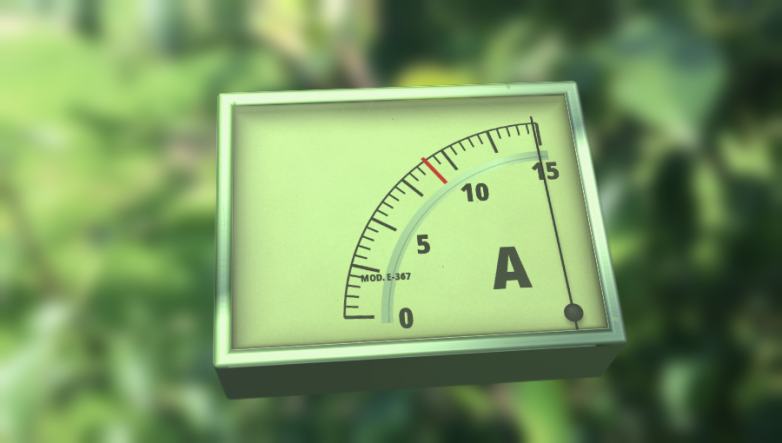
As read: **14.75** A
